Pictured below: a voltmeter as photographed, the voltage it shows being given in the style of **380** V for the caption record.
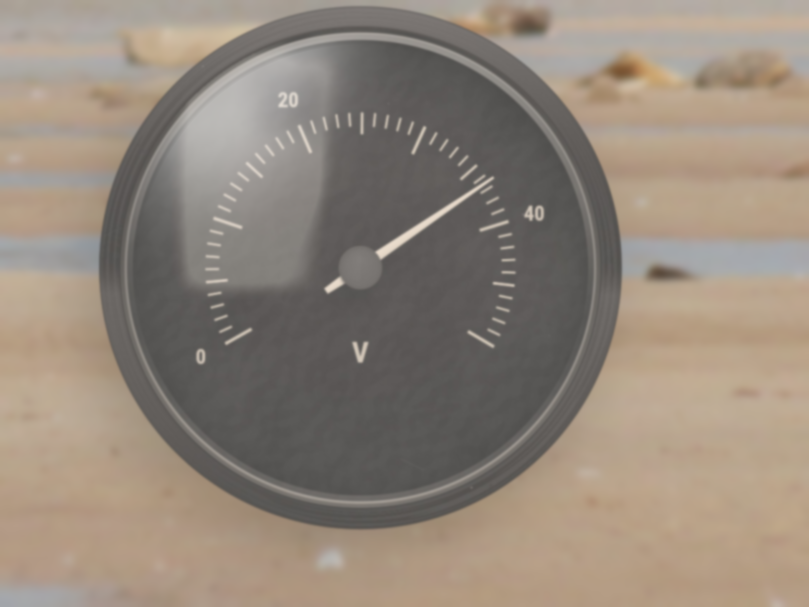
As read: **36.5** V
